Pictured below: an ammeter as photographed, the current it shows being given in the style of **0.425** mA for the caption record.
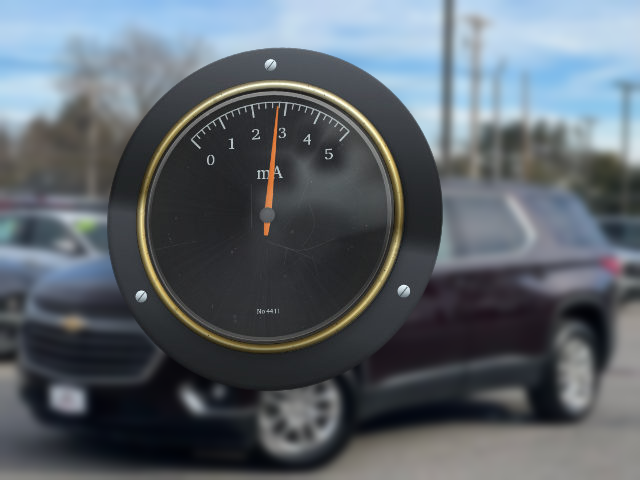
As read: **2.8** mA
